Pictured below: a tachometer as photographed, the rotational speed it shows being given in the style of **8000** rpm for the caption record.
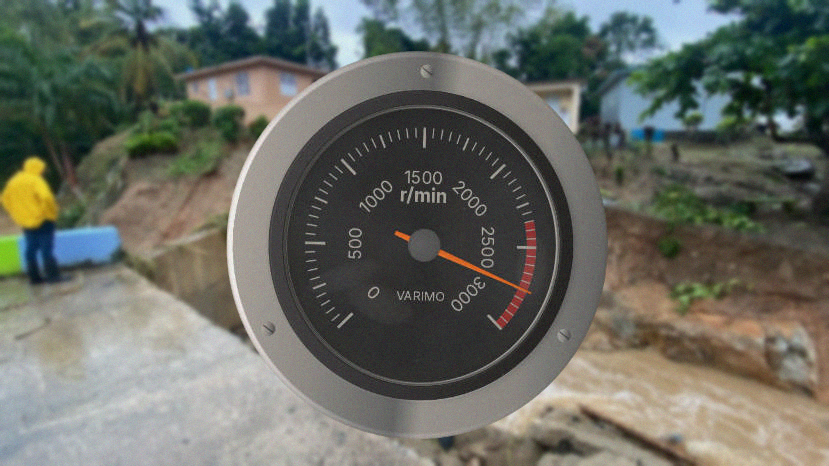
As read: **2750** rpm
